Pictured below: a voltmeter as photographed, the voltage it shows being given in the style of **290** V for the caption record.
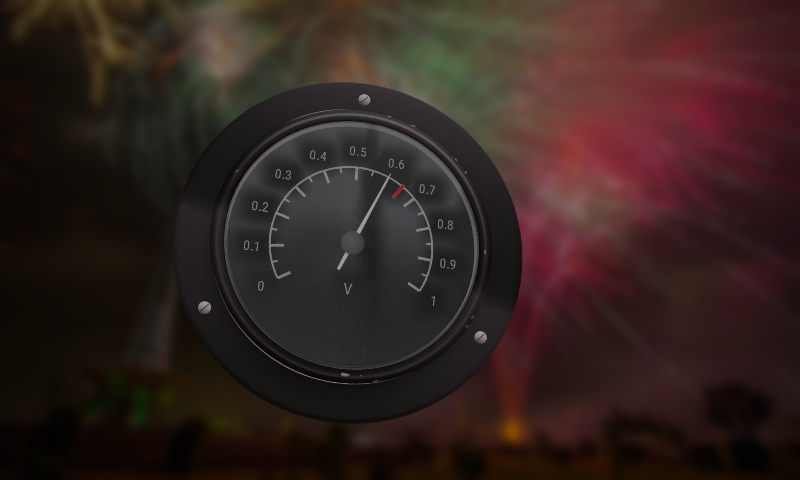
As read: **0.6** V
